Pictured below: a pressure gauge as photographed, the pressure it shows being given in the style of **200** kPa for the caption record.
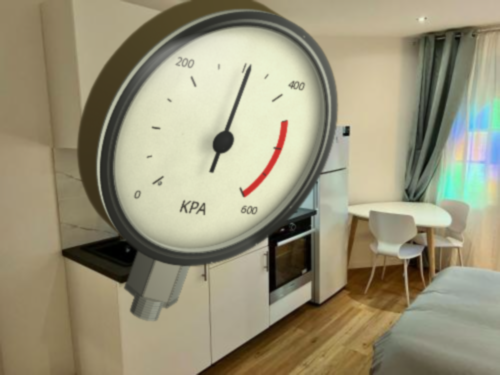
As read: **300** kPa
